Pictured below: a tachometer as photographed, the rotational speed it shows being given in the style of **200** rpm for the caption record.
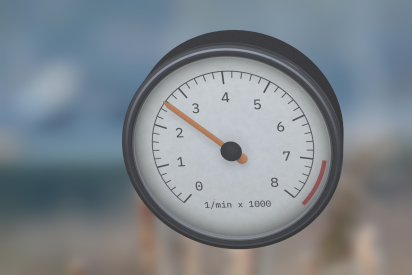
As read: **2600** rpm
